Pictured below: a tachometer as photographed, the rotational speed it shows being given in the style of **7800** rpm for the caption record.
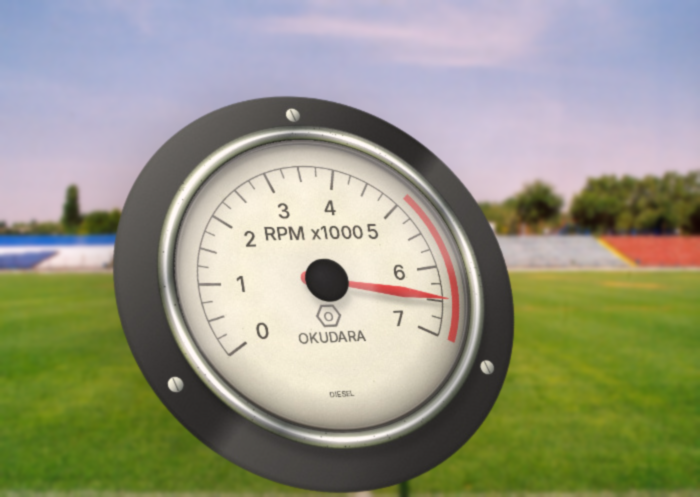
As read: **6500** rpm
